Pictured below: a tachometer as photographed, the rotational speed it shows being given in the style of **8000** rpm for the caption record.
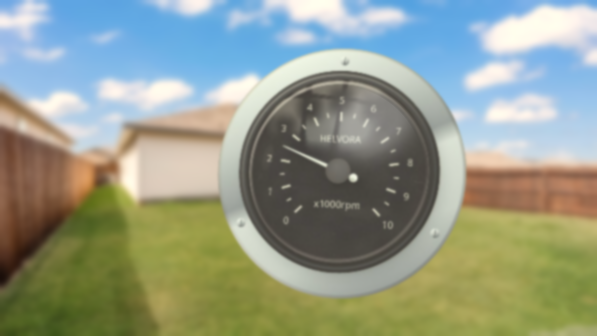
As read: **2500** rpm
